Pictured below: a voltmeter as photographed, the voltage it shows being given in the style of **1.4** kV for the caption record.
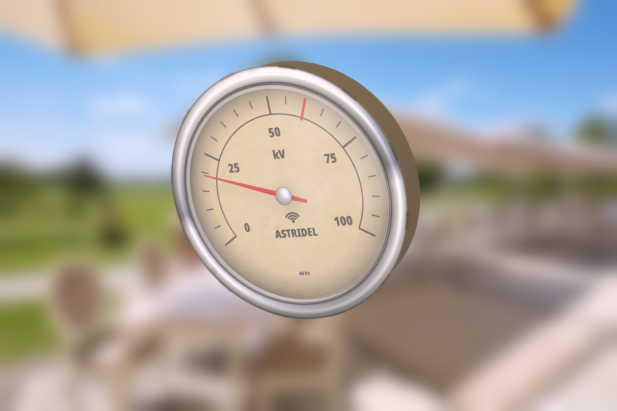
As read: **20** kV
